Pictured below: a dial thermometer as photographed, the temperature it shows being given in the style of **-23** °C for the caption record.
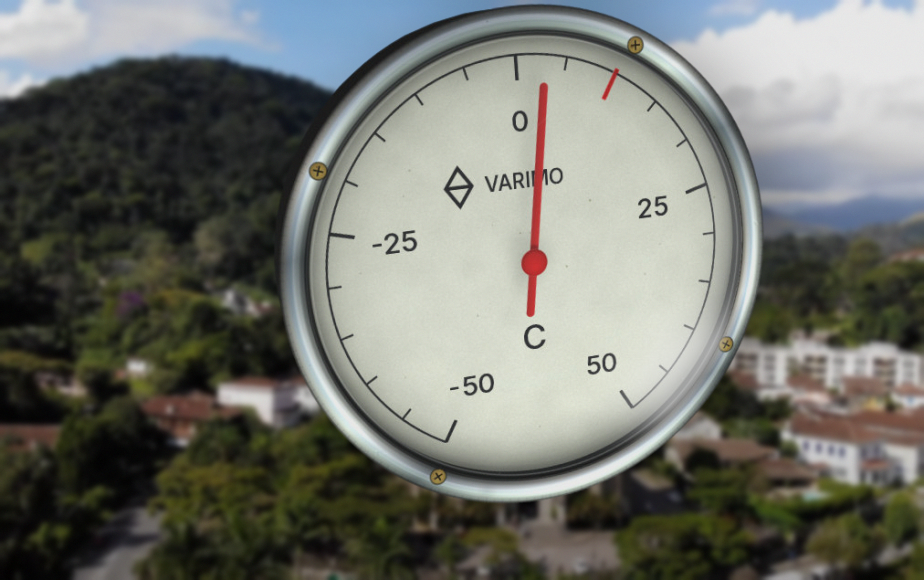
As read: **2.5** °C
